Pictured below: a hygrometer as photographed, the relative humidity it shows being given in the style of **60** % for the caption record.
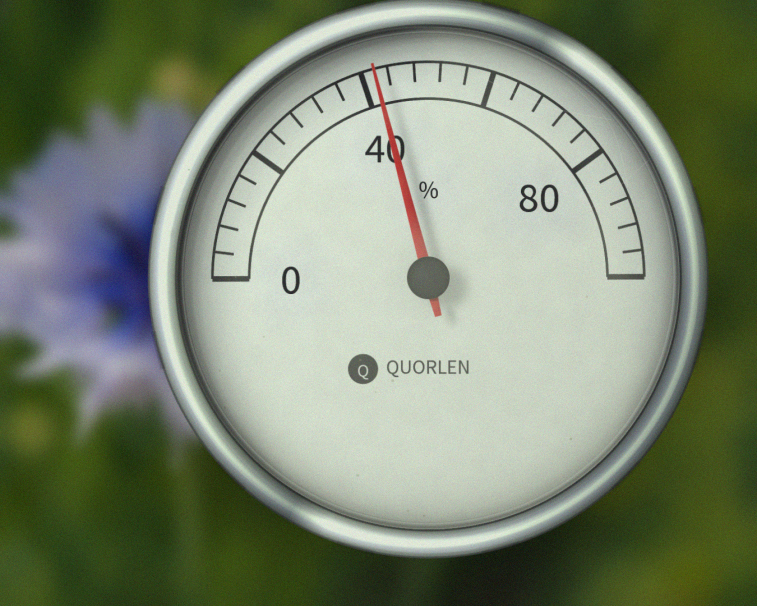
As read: **42** %
